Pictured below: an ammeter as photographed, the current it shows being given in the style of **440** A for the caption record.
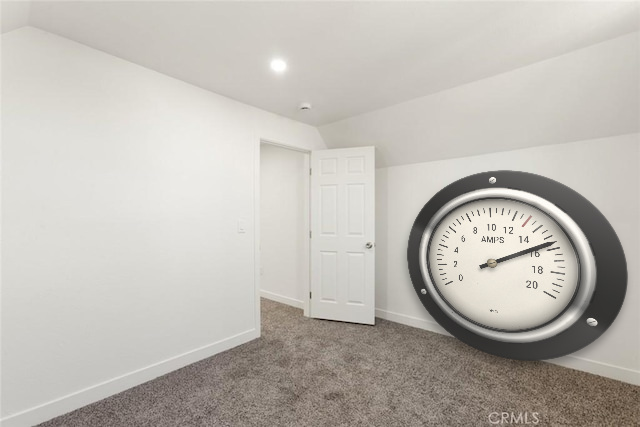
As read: **15.5** A
